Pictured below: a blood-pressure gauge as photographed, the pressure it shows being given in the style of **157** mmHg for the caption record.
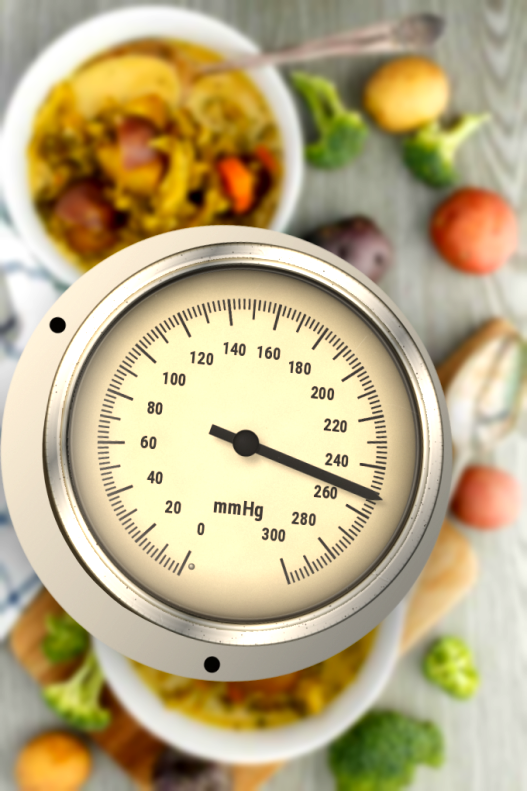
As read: **252** mmHg
